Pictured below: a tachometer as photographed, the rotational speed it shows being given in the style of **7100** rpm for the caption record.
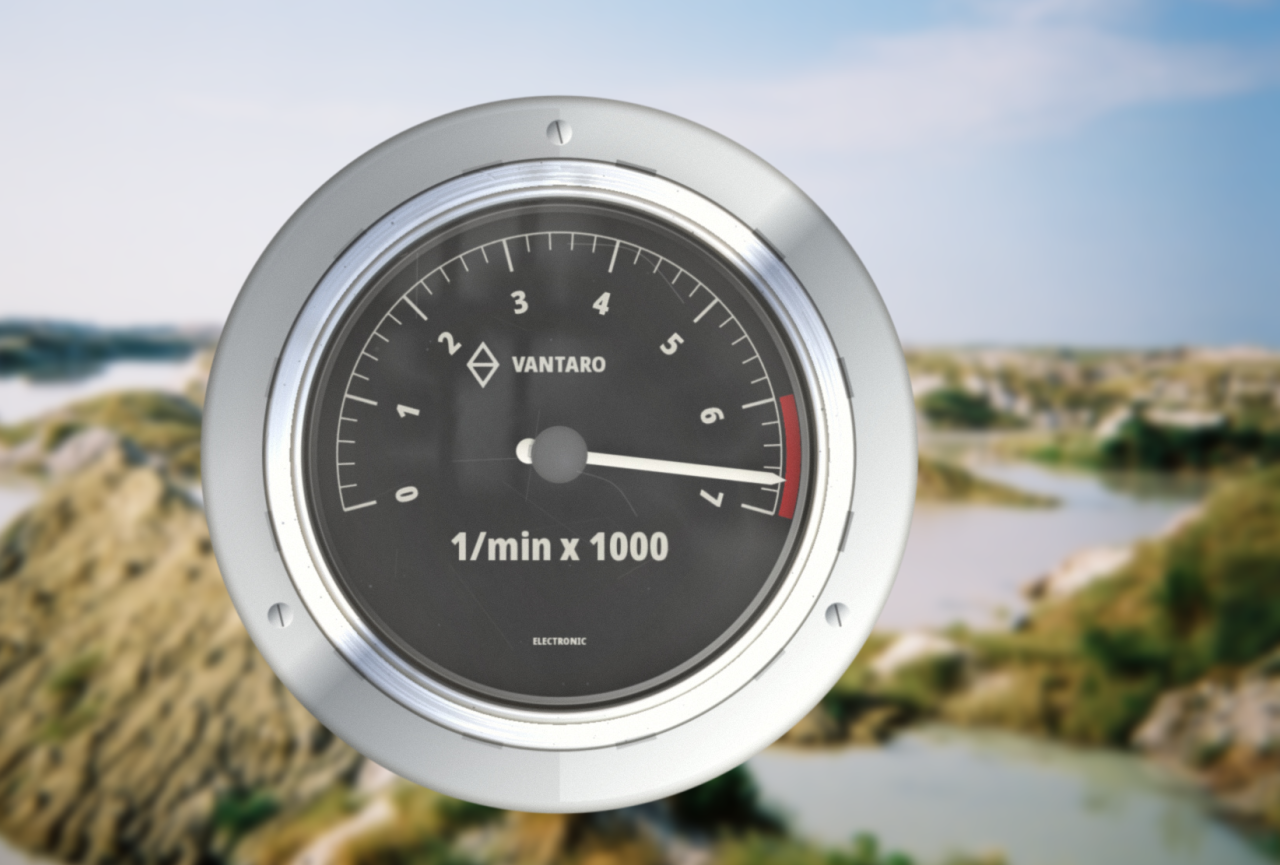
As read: **6700** rpm
